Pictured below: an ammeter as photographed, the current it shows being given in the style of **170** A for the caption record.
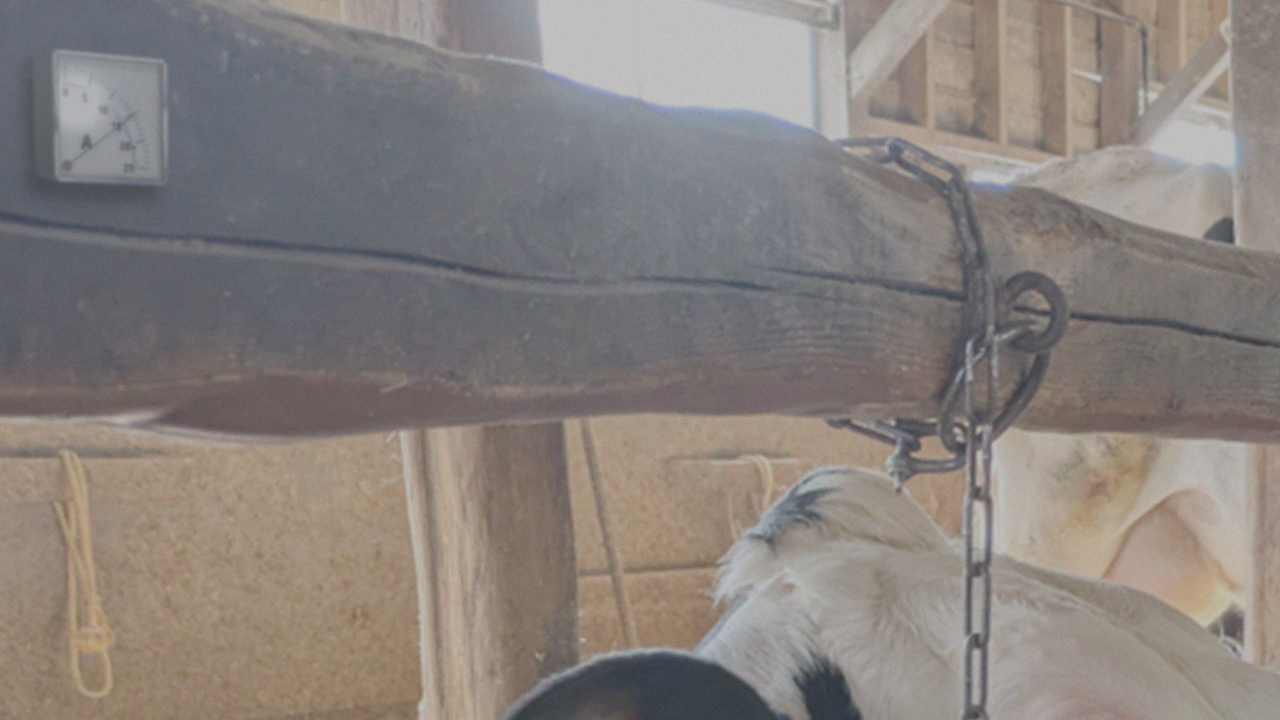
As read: **15** A
